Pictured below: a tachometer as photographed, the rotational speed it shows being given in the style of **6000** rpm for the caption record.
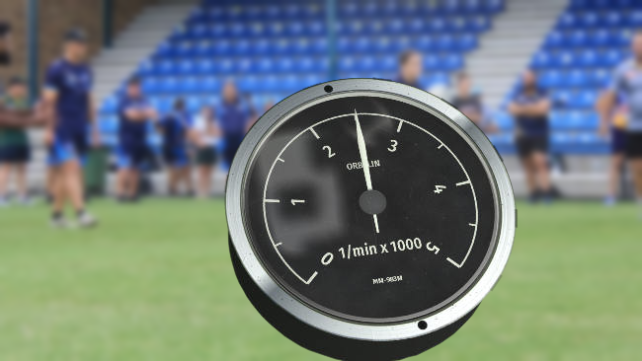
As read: **2500** rpm
